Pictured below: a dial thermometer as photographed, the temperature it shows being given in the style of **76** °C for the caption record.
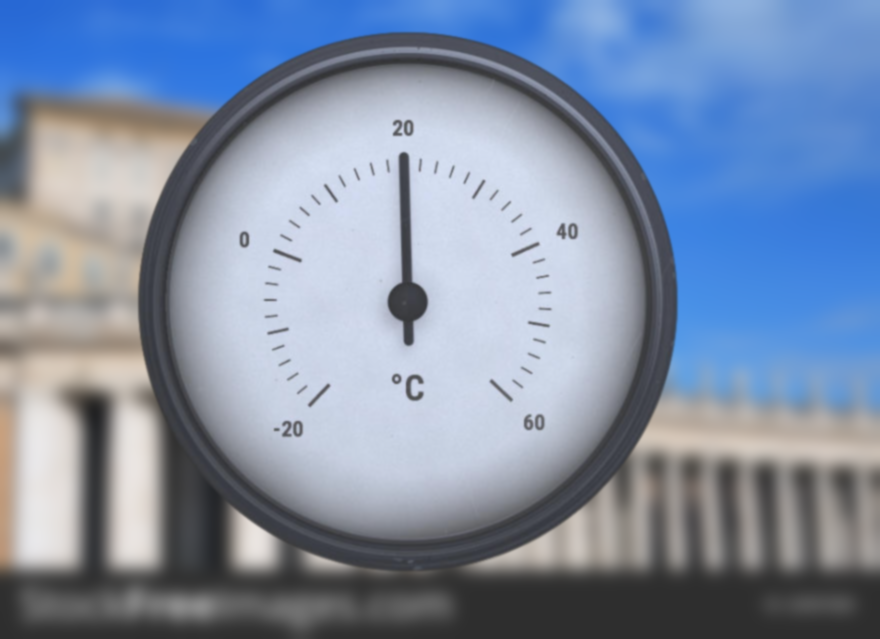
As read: **20** °C
